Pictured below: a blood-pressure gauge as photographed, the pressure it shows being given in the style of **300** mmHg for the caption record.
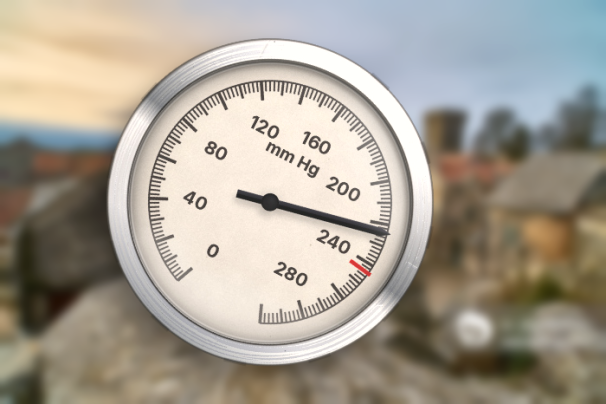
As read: **224** mmHg
